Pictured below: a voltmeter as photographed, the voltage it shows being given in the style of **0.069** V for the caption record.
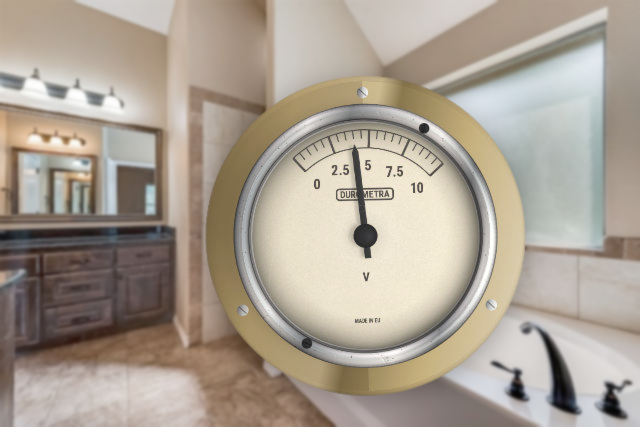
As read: **4** V
